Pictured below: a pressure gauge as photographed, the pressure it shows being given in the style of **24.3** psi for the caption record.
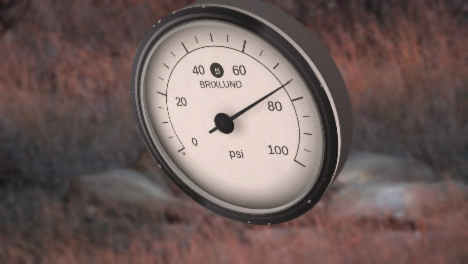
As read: **75** psi
